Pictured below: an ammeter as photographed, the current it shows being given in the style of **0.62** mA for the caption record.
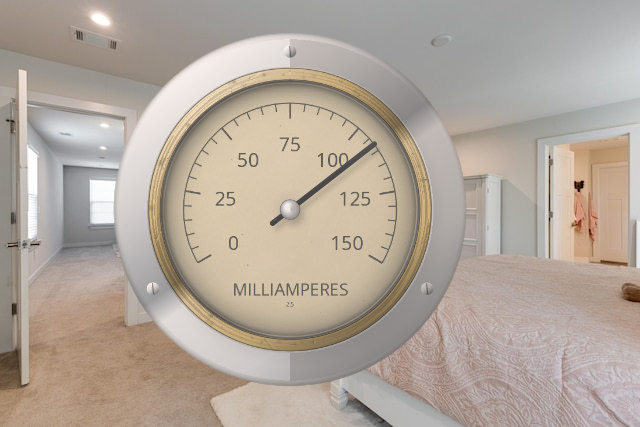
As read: **107.5** mA
